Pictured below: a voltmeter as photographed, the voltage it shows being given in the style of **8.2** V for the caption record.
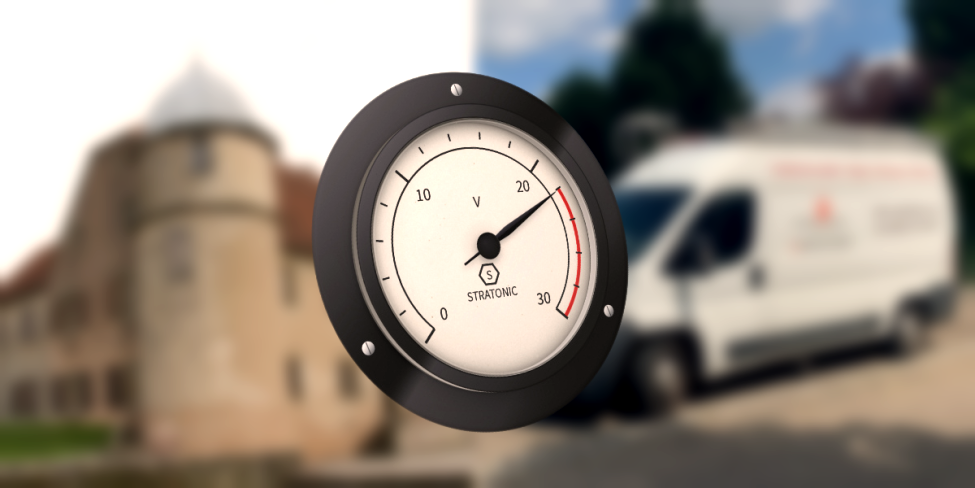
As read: **22** V
